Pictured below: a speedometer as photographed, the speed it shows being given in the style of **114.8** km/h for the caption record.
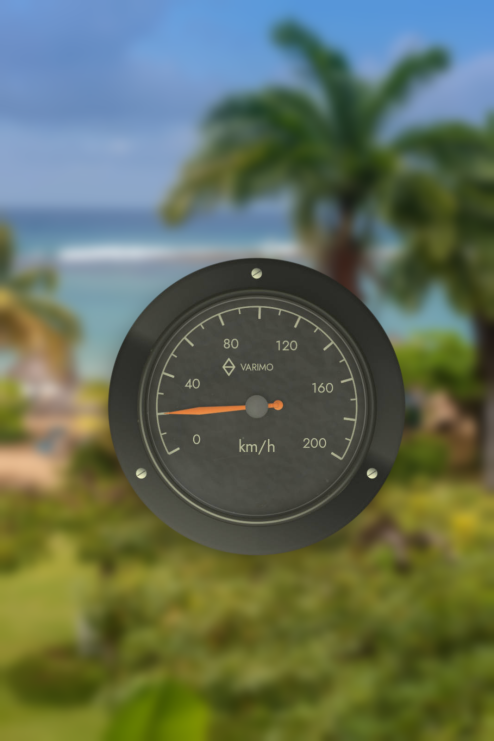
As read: **20** km/h
